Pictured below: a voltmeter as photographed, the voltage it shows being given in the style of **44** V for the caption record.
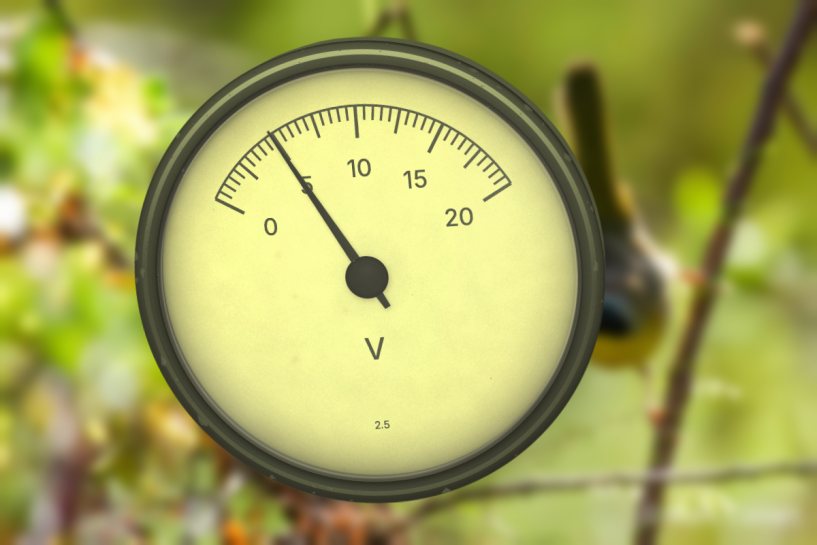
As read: **5** V
